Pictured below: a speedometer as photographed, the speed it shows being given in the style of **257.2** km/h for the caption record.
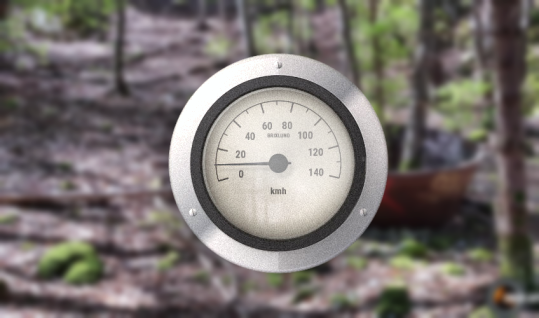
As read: **10** km/h
